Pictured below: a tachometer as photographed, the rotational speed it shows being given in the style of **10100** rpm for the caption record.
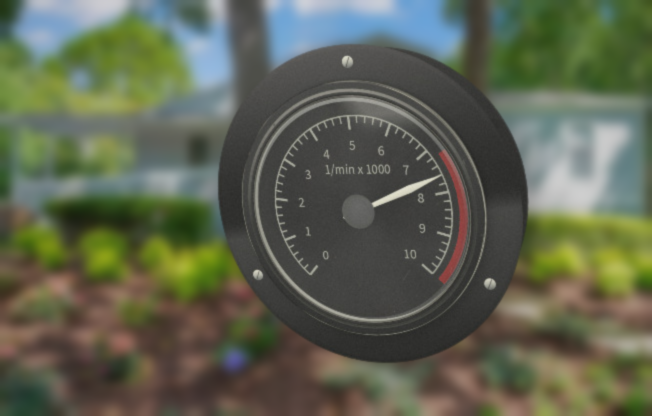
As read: **7600** rpm
